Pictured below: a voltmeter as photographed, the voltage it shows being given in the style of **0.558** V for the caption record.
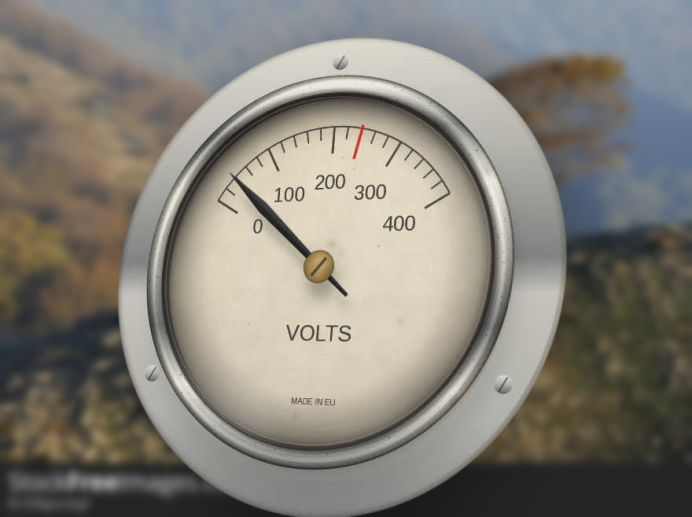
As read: **40** V
